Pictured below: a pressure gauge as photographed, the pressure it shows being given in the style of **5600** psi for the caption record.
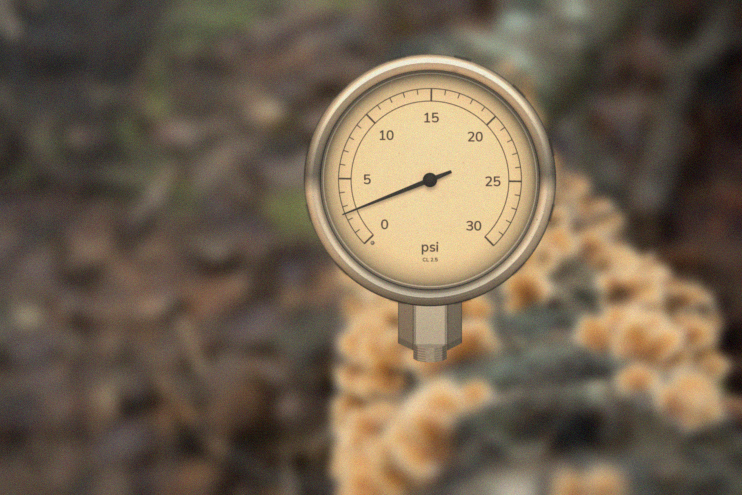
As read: **2.5** psi
